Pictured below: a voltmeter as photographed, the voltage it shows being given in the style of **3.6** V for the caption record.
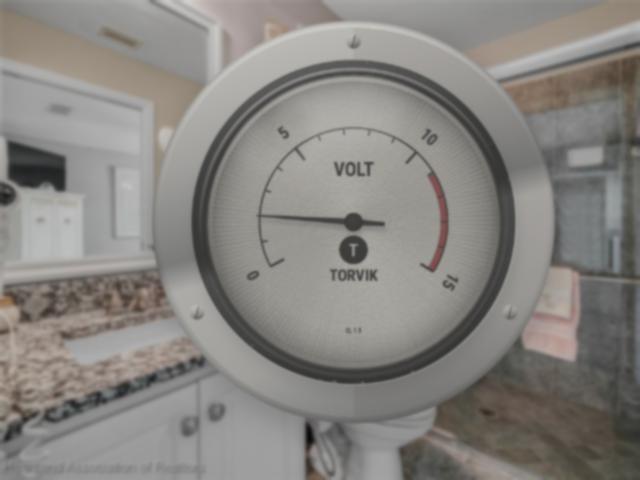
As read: **2** V
